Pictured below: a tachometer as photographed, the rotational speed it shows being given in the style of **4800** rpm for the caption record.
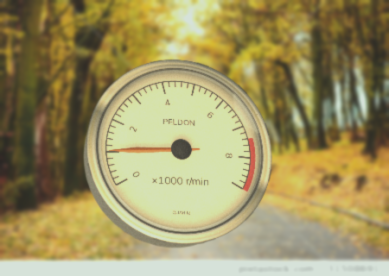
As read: **1000** rpm
